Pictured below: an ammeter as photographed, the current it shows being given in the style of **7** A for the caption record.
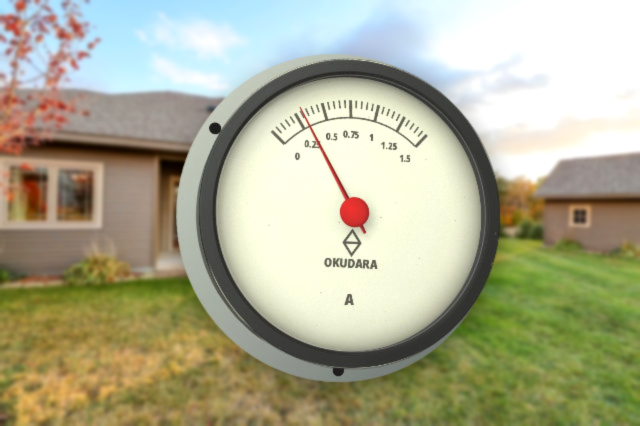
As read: **0.3** A
